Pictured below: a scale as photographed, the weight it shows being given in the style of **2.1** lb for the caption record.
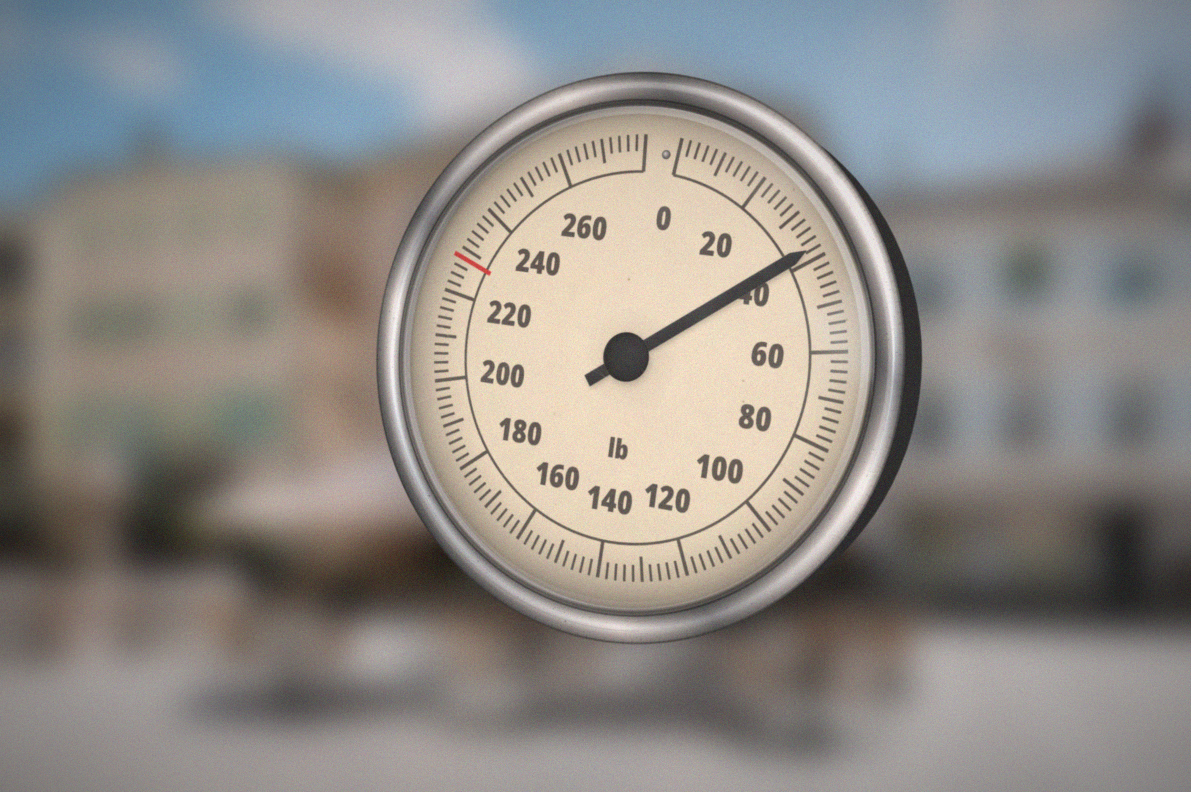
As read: **38** lb
